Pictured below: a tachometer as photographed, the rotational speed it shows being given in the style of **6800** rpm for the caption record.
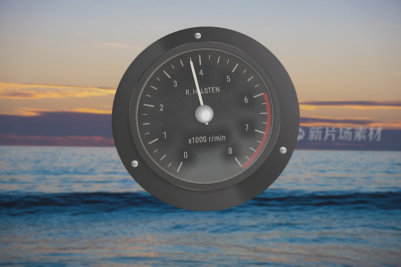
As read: **3750** rpm
